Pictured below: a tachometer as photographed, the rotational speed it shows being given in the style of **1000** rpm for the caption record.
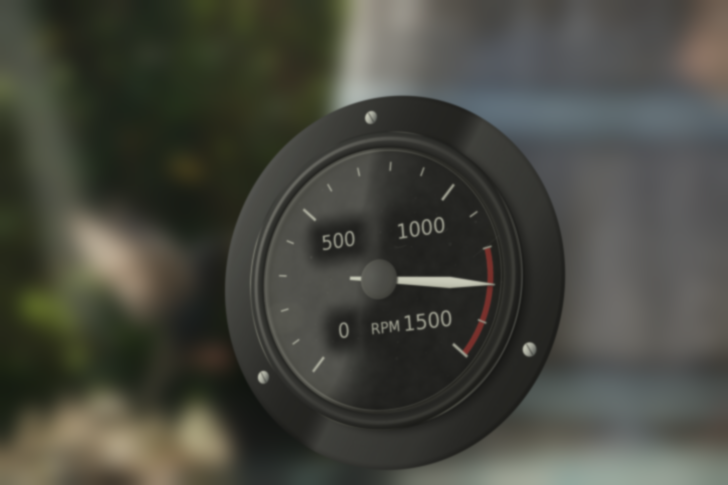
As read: **1300** rpm
